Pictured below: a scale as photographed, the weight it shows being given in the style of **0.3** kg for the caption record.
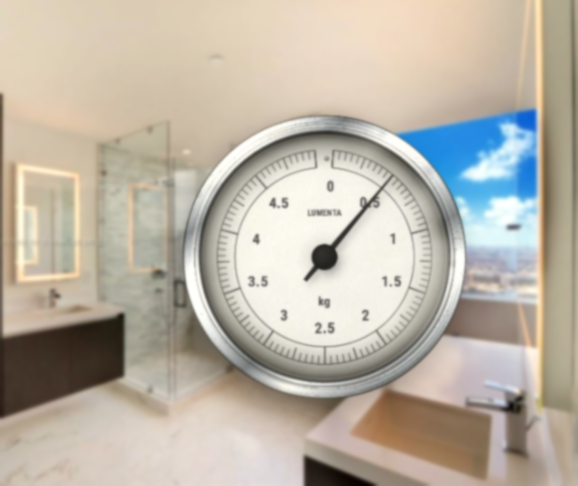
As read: **0.5** kg
